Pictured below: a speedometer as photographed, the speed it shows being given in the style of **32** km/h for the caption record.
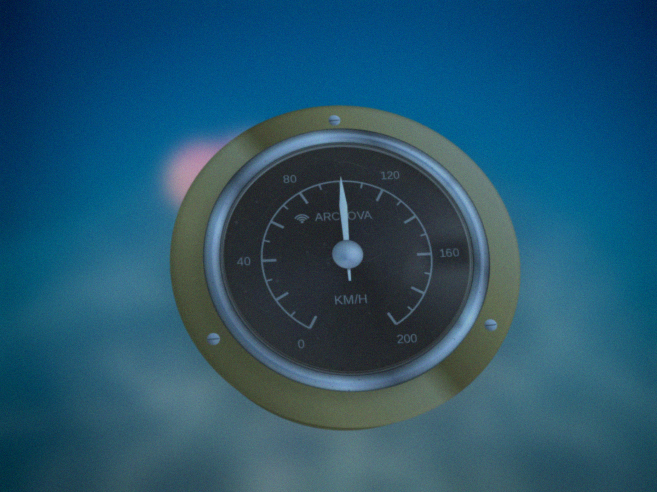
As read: **100** km/h
